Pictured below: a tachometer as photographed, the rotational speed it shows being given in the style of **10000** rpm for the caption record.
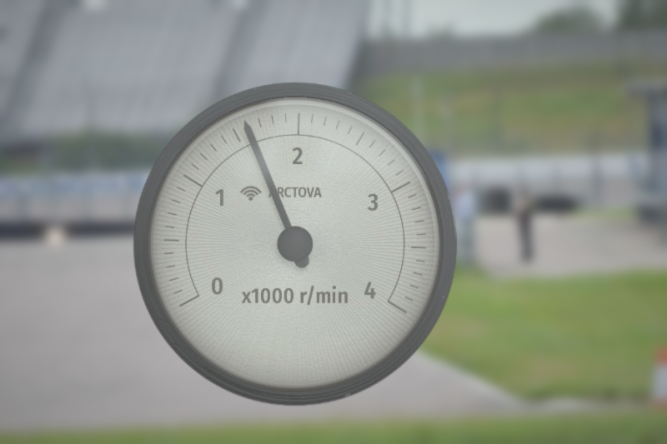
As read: **1600** rpm
